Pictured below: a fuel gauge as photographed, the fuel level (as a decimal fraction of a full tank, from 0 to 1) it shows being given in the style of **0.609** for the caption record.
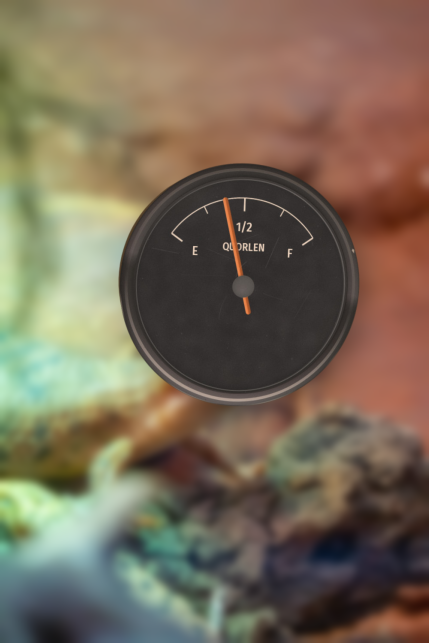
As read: **0.375**
